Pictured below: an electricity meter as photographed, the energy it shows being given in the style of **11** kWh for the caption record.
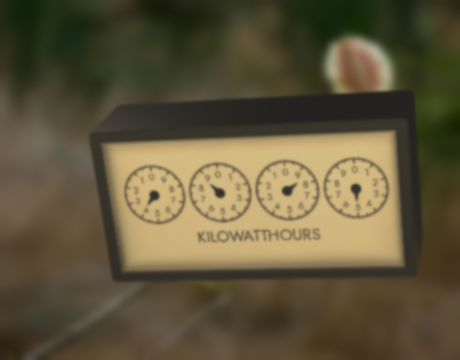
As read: **3885** kWh
